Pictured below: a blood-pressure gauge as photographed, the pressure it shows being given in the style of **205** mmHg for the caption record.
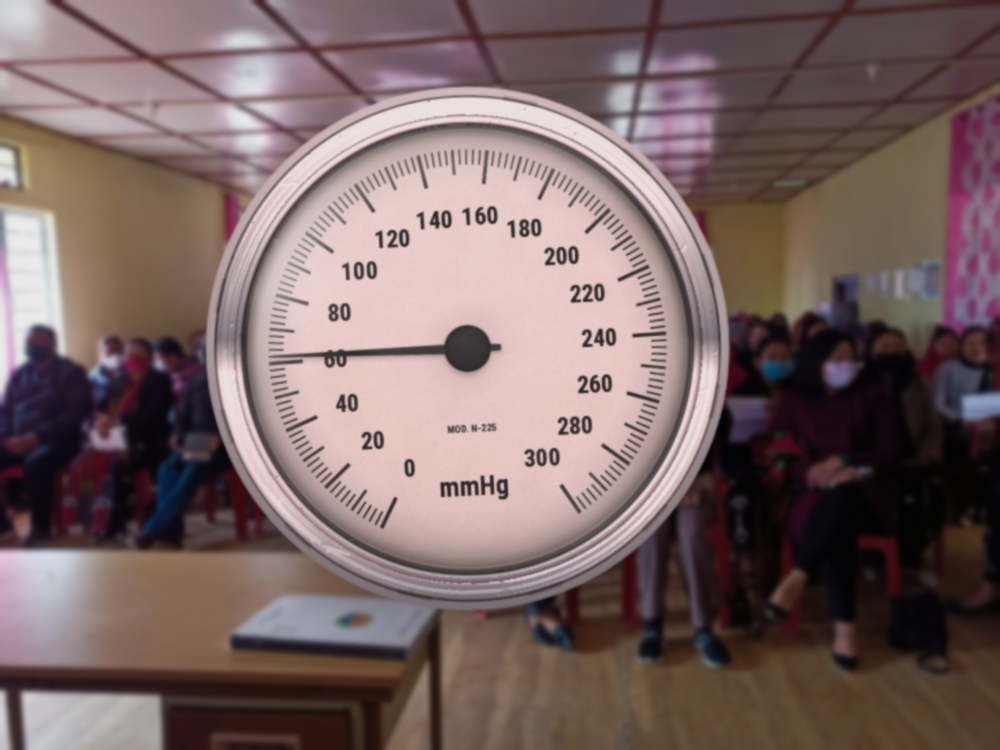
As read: **62** mmHg
